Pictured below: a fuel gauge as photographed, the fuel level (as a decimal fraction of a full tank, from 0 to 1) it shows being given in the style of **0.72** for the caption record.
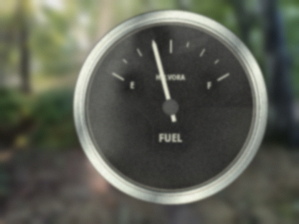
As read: **0.375**
